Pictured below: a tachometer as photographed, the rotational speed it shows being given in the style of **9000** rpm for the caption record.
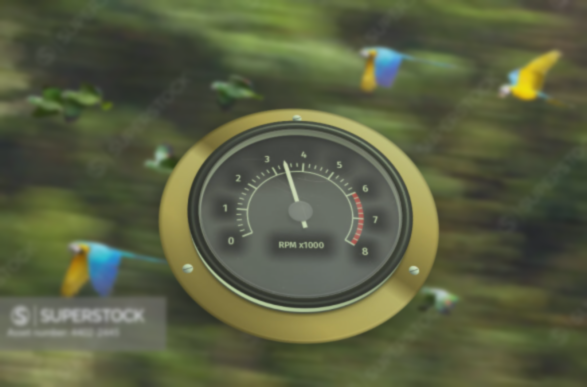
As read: **3400** rpm
